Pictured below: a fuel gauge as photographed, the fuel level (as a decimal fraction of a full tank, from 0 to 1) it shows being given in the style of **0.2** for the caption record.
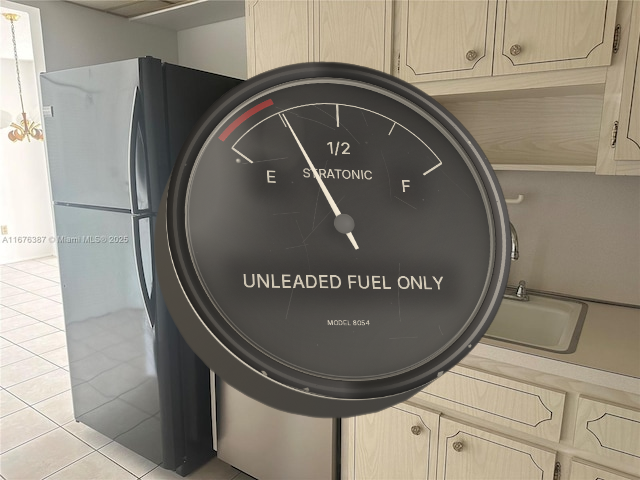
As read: **0.25**
